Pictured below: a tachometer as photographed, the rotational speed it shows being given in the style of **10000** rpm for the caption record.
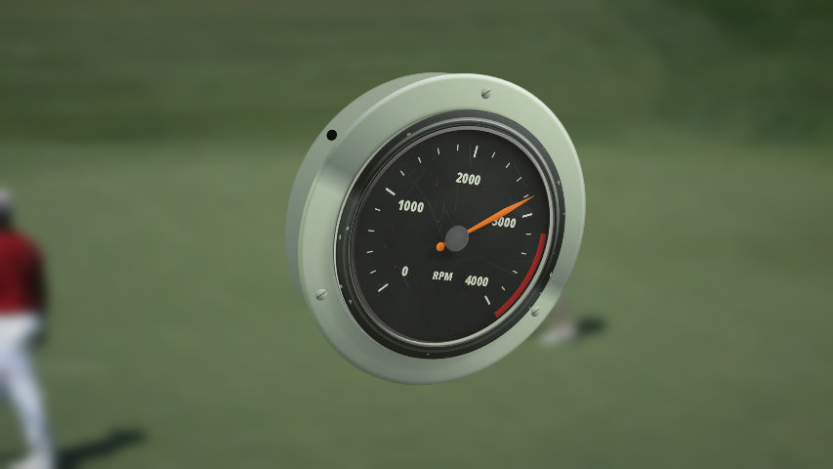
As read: **2800** rpm
